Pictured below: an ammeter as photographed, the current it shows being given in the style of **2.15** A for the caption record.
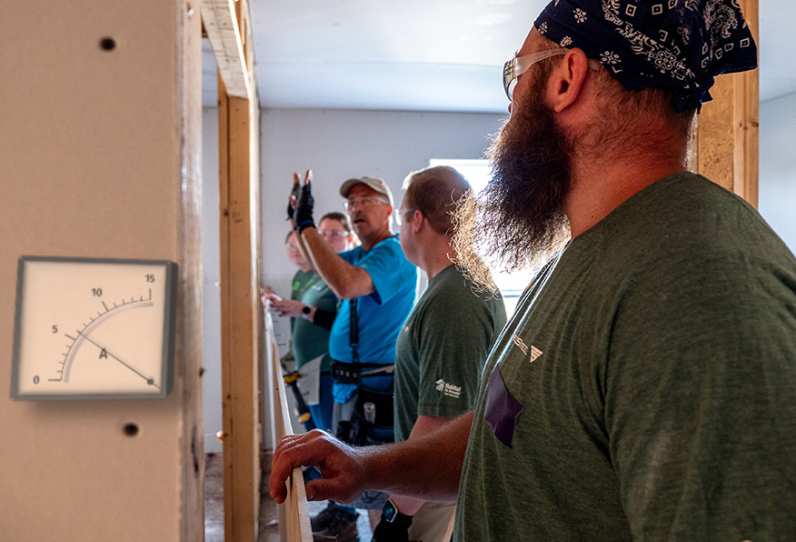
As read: **6** A
